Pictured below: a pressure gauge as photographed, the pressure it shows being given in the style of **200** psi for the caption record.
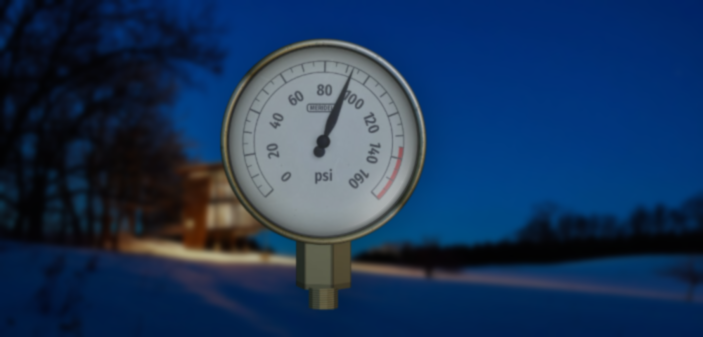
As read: **92.5** psi
